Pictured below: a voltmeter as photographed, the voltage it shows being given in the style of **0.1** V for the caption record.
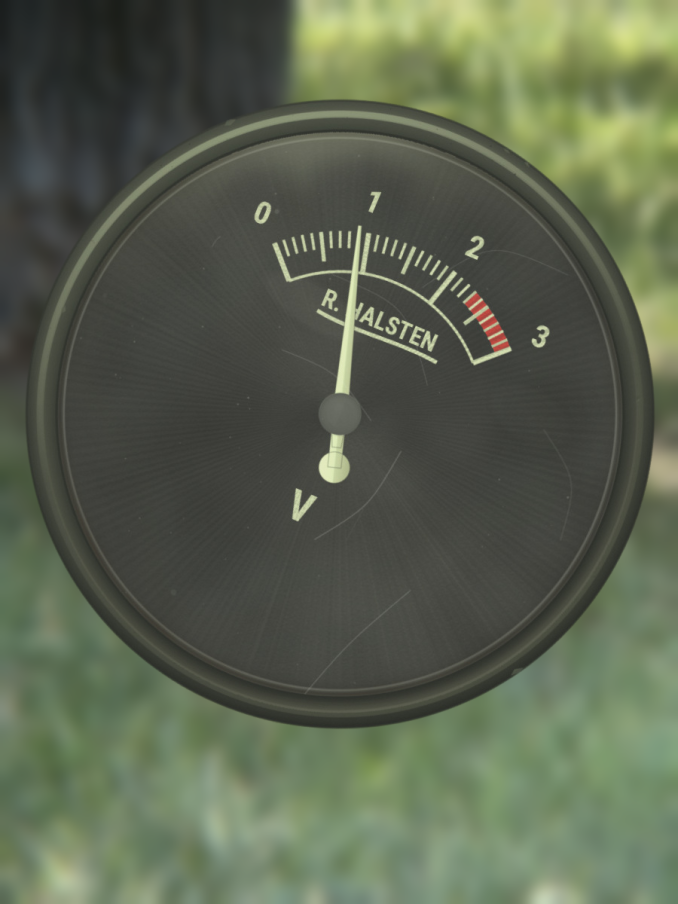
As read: **0.9** V
